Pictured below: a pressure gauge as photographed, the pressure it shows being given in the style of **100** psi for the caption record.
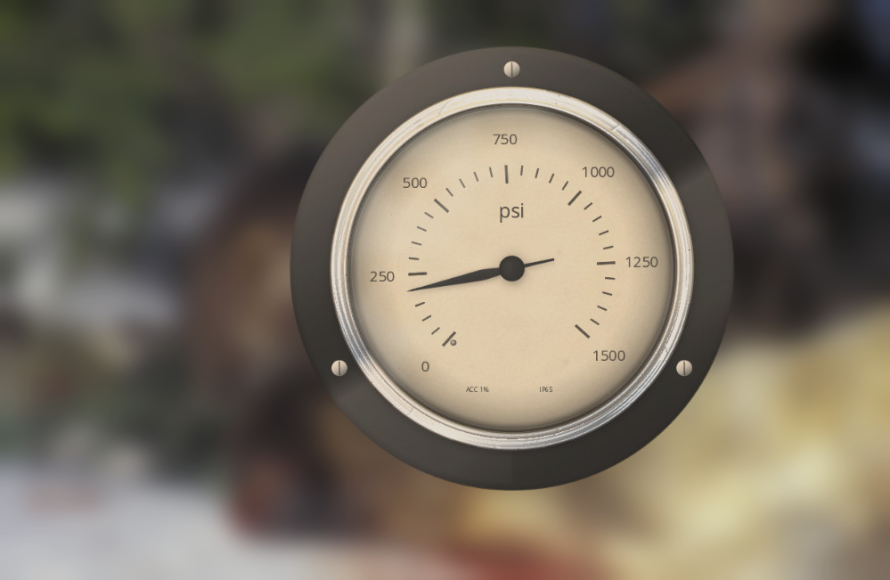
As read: **200** psi
